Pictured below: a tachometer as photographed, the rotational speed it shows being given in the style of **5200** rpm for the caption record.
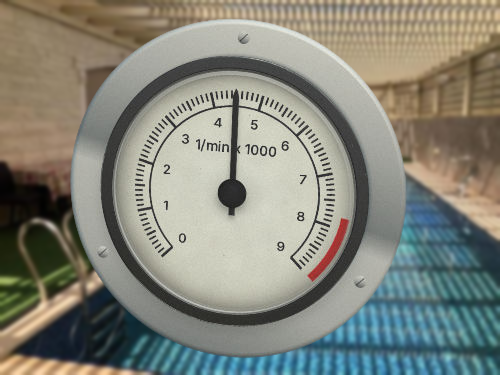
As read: **4500** rpm
